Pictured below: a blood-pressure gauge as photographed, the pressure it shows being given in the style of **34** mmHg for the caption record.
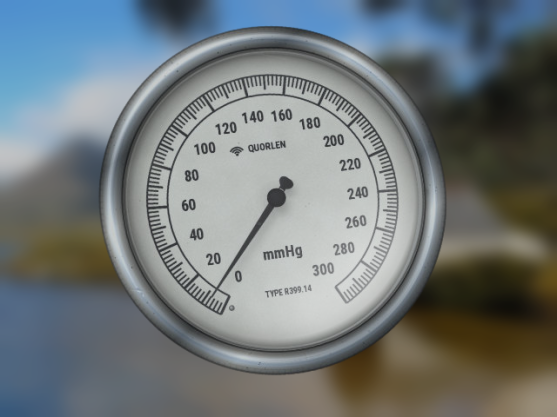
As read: **8** mmHg
